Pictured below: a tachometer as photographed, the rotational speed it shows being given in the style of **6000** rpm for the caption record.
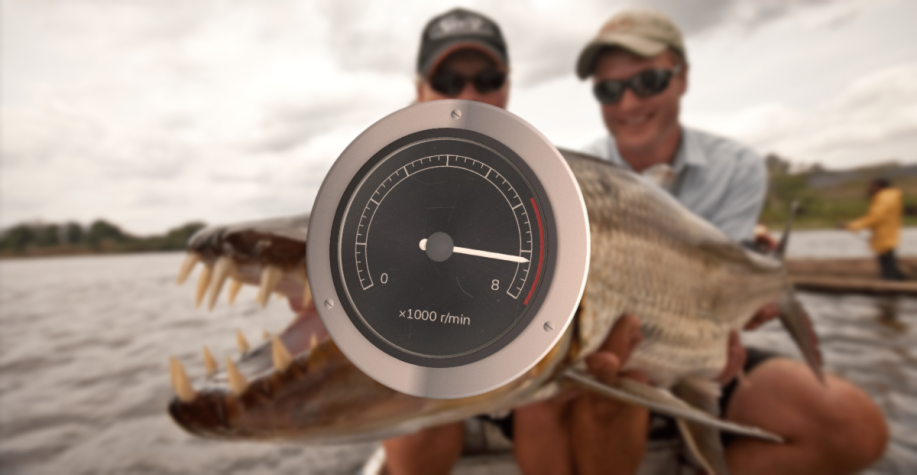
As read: **7200** rpm
